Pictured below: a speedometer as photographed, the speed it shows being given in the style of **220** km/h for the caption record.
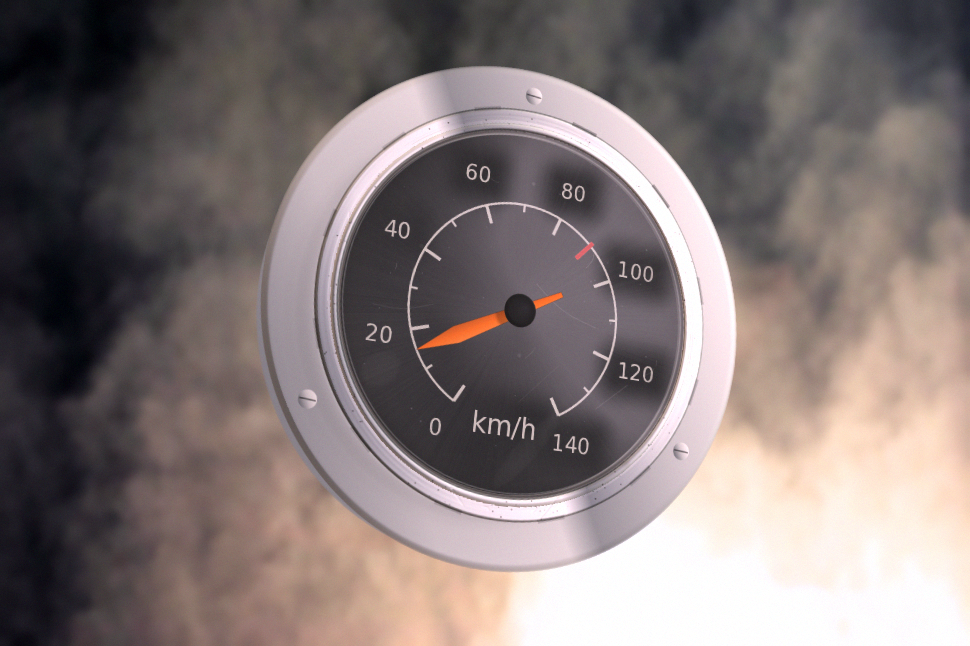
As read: **15** km/h
